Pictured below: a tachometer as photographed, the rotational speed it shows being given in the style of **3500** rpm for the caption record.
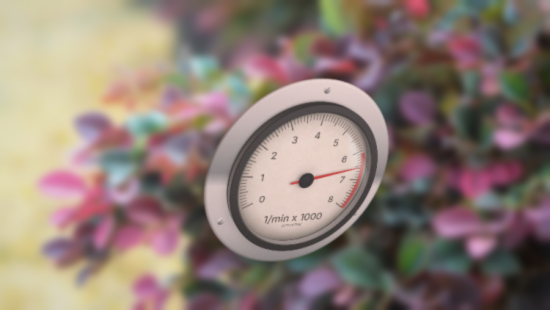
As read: **6500** rpm
